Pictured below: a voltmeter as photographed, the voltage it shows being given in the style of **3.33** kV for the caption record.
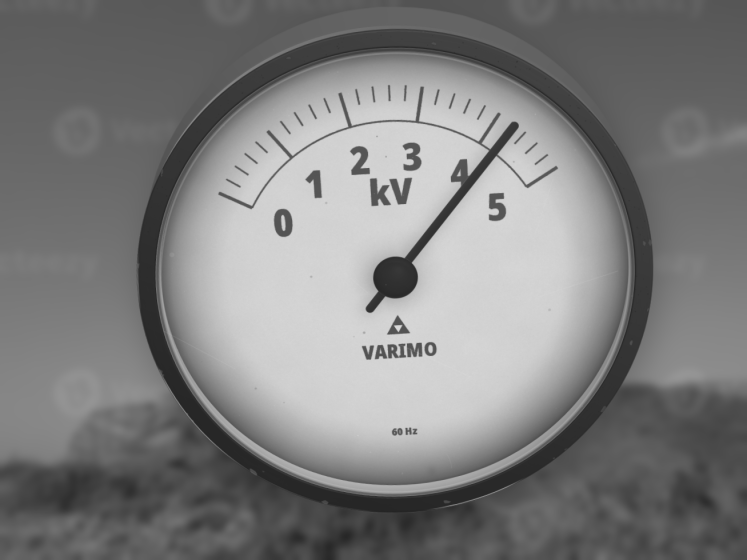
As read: **4.2** kV
